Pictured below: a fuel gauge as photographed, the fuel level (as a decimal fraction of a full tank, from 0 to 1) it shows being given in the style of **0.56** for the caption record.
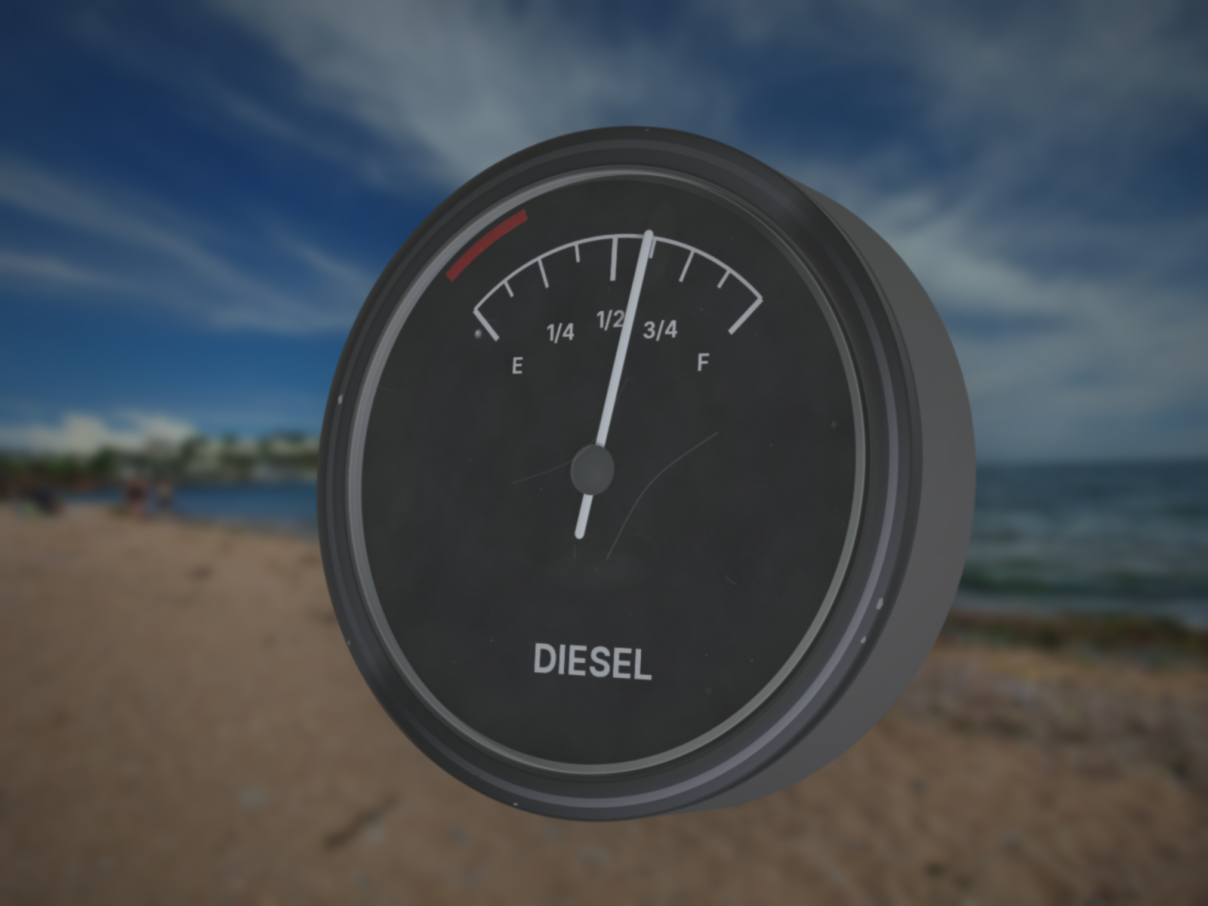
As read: **0.625**
